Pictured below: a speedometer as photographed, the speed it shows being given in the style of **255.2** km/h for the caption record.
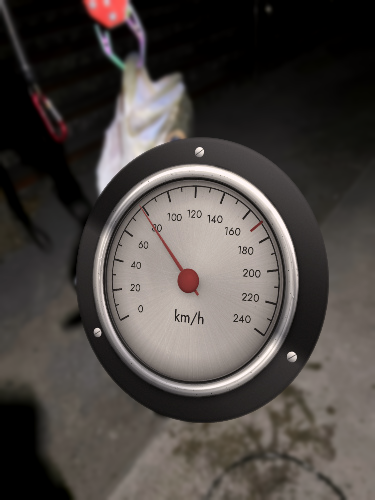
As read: **80** km/h
